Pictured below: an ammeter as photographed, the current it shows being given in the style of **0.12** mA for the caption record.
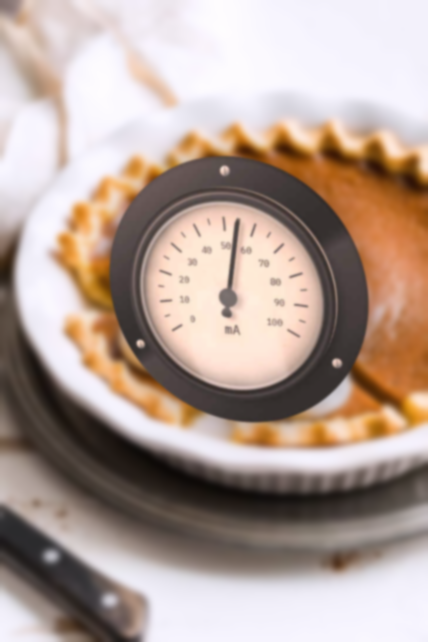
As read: **55** mA
